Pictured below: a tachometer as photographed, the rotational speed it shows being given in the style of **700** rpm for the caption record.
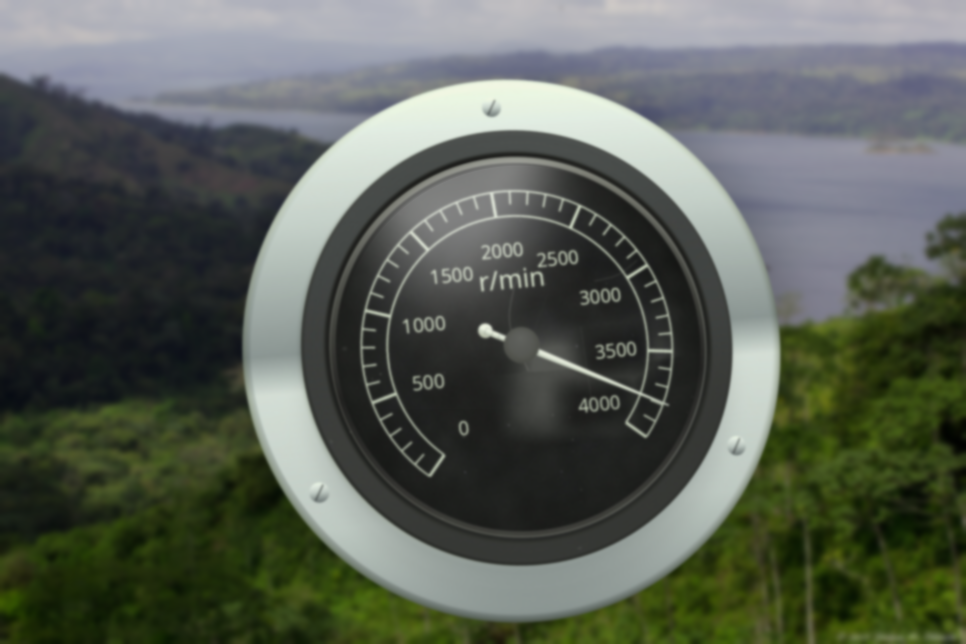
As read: **3800** rpm
